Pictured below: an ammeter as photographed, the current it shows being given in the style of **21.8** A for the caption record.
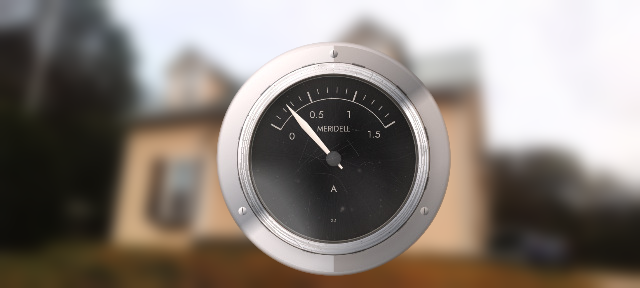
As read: **0.25** A
